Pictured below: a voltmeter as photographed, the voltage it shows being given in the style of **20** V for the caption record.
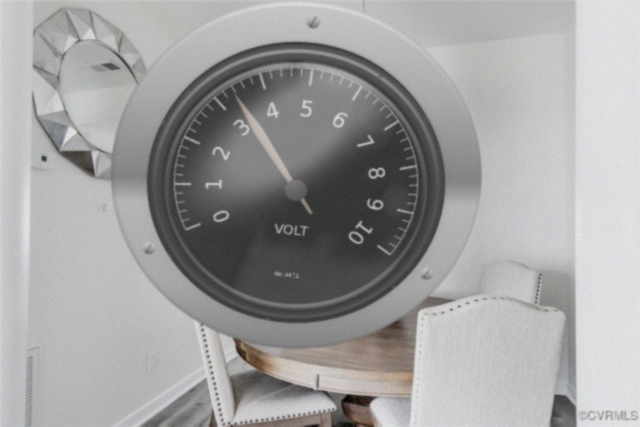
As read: **3.4** V
